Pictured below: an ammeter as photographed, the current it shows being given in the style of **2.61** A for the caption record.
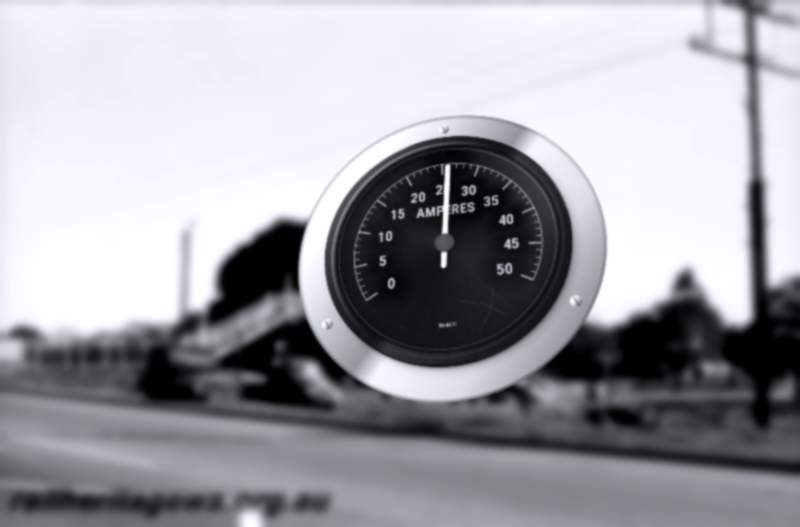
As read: **26** A
